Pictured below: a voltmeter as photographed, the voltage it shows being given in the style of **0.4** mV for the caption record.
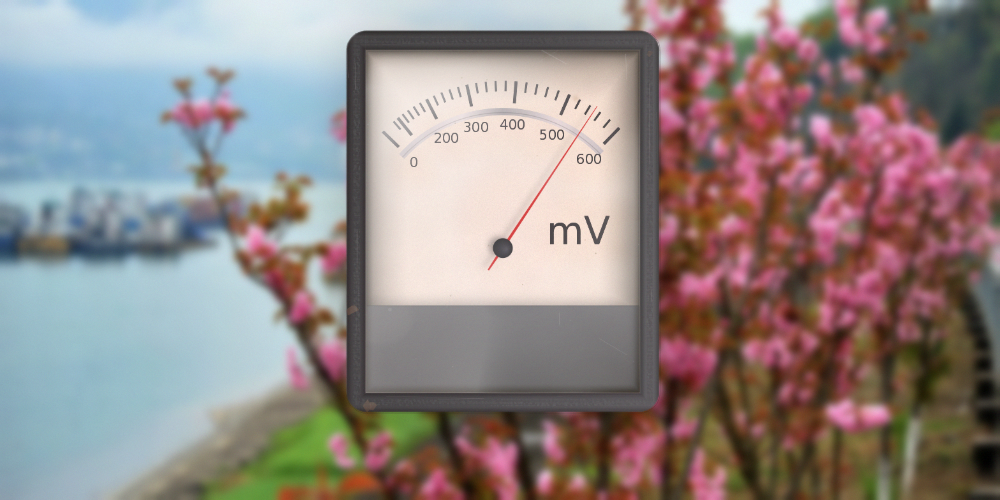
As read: **550** mV
